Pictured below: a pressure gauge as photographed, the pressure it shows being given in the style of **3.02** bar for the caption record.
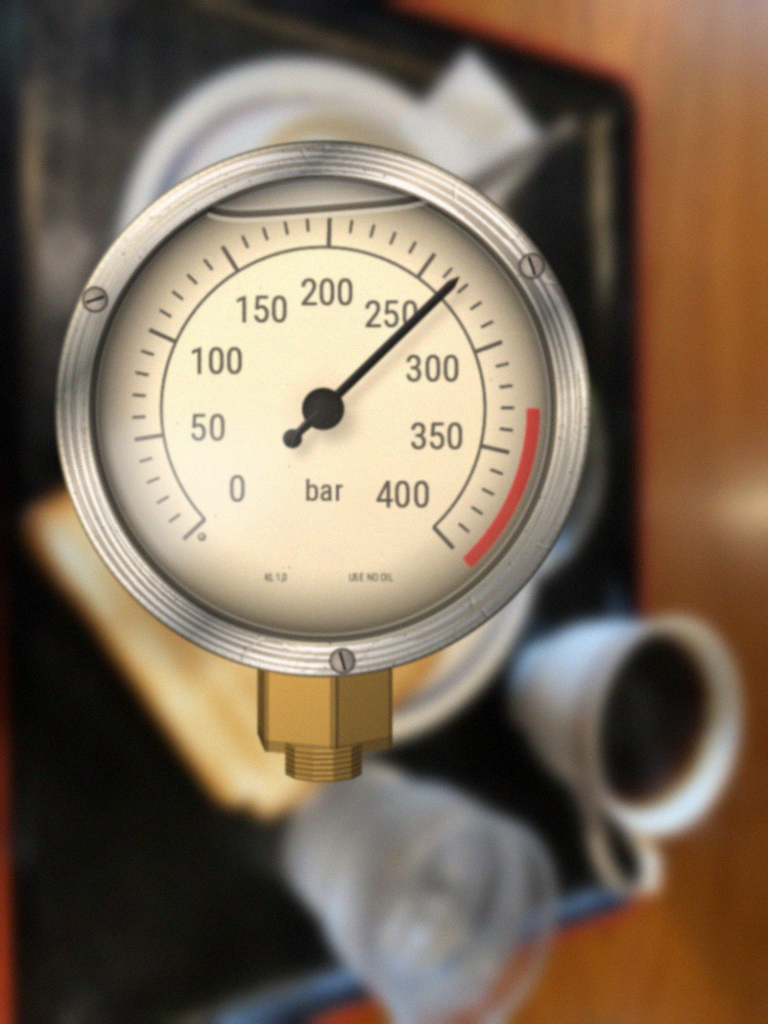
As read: **265** bar
